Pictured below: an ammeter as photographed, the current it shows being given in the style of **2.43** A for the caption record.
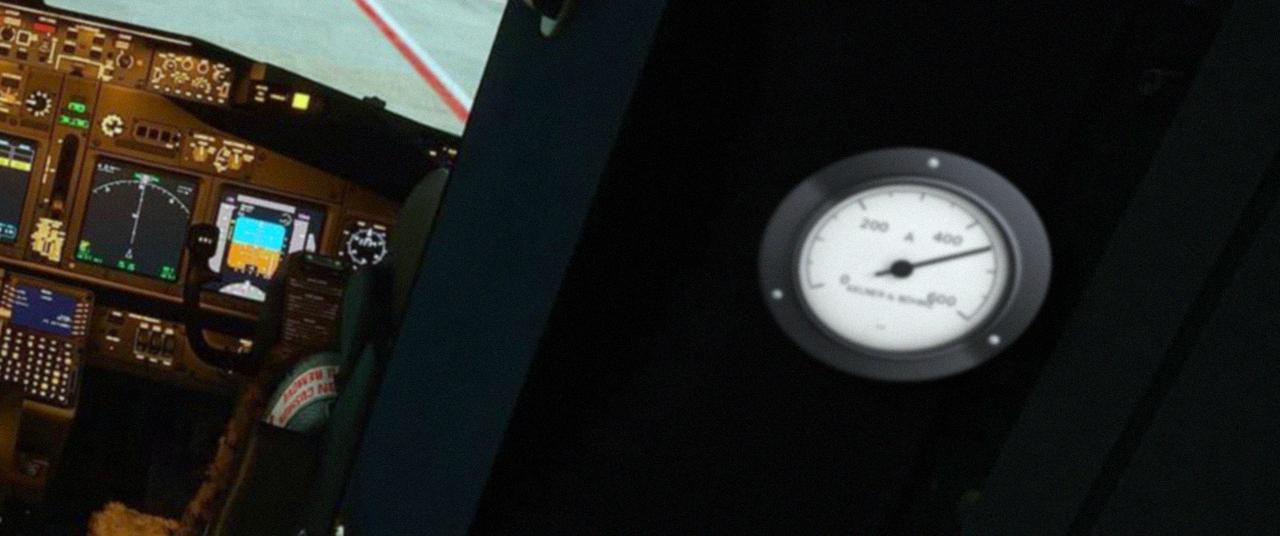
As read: **450** A
